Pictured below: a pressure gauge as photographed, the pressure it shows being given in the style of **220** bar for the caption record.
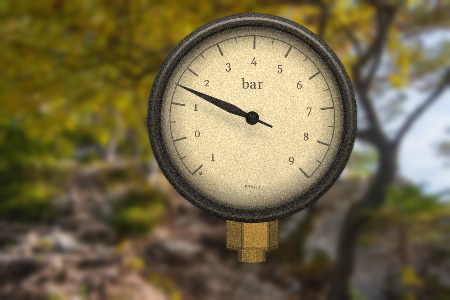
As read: **1.5** bar
